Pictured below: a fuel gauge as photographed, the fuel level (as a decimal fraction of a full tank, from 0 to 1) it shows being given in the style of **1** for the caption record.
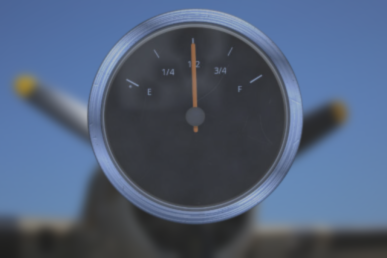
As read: **0.5**
